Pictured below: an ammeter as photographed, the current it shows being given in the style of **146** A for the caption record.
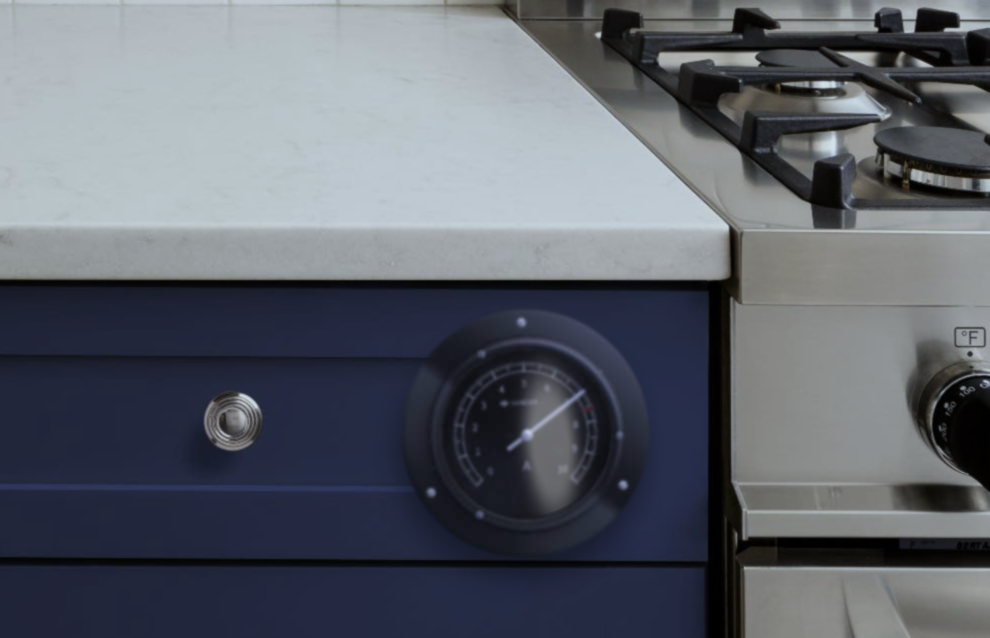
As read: **7** A
